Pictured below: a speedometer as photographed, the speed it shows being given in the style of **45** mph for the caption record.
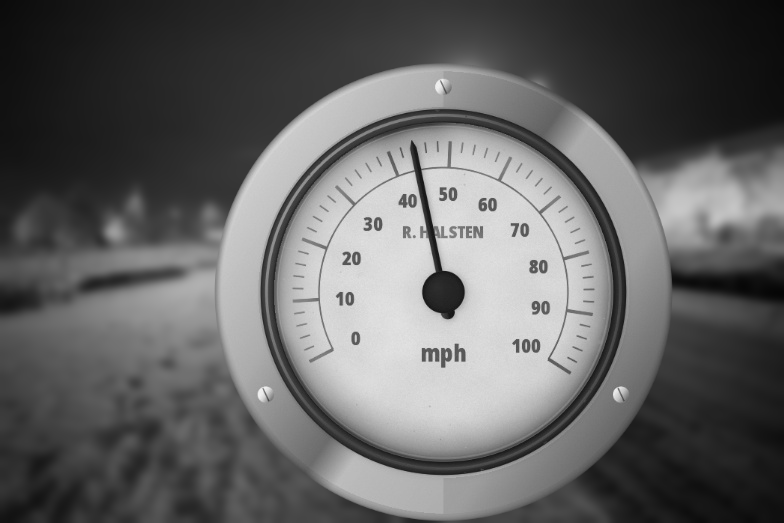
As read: **44** mph
